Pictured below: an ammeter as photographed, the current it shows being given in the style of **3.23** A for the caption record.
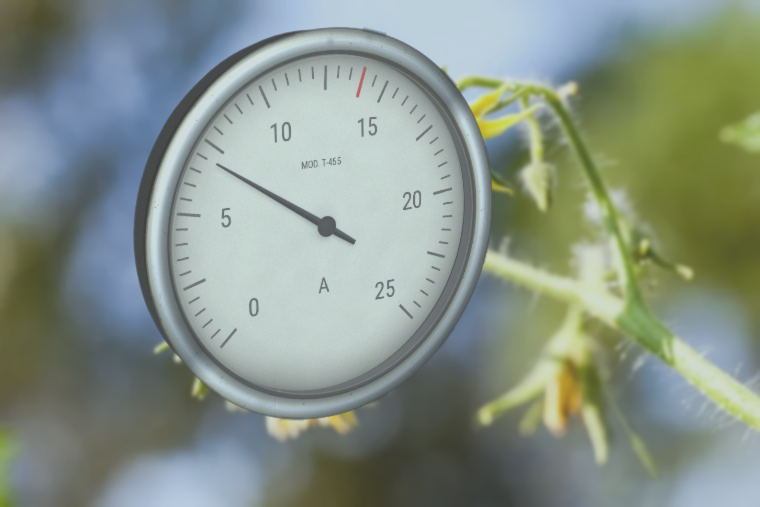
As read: **7** A
